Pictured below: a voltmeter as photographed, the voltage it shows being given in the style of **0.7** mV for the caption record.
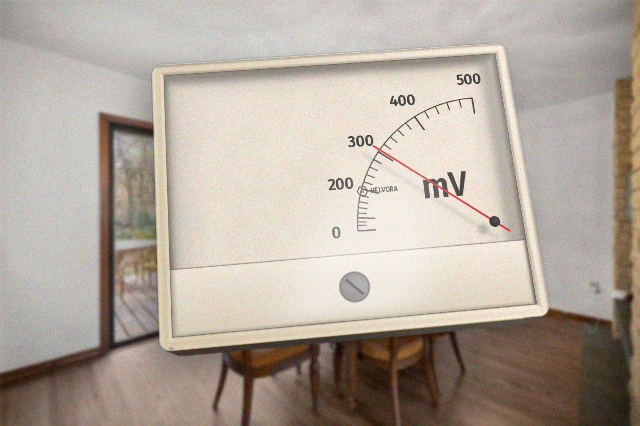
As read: **300** mV
